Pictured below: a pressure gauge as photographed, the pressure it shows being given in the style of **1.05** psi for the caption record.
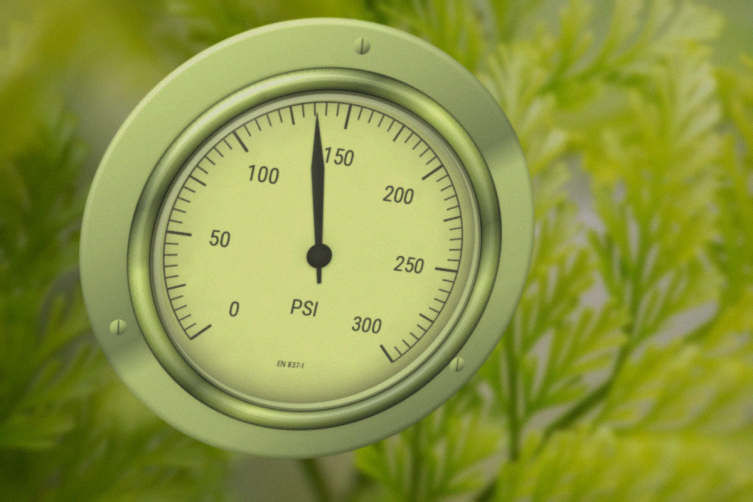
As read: **135** psi
